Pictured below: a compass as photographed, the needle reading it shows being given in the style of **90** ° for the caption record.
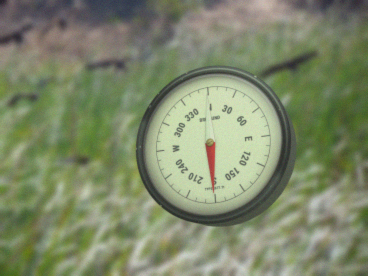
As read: **180** °
